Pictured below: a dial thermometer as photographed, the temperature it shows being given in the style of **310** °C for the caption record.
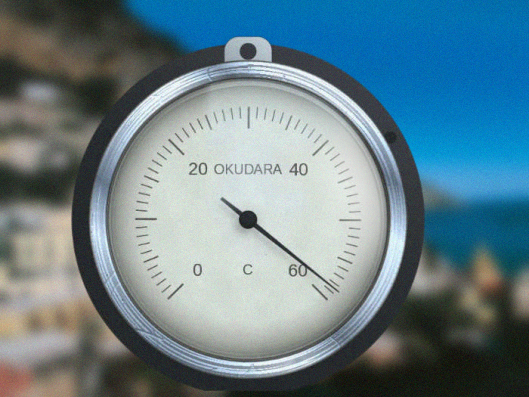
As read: **58.5** °C
